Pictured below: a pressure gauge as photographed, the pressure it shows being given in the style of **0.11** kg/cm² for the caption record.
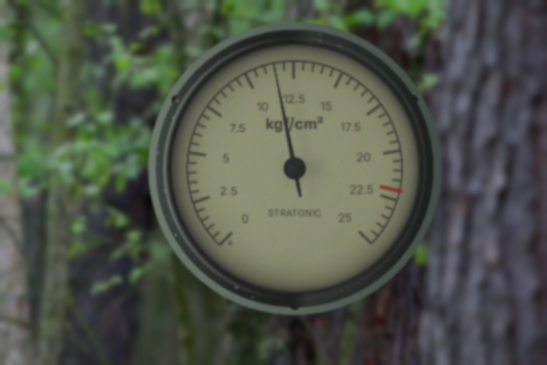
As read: **11.5** kg/cm²
